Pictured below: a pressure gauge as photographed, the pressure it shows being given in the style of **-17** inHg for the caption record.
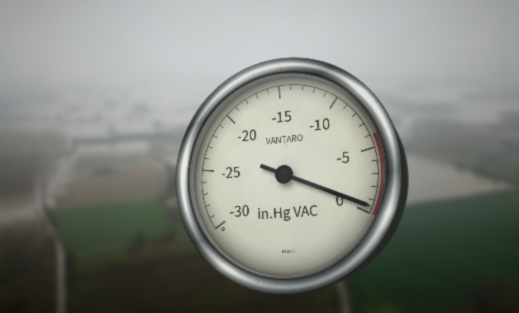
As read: **-0.5** inHg
